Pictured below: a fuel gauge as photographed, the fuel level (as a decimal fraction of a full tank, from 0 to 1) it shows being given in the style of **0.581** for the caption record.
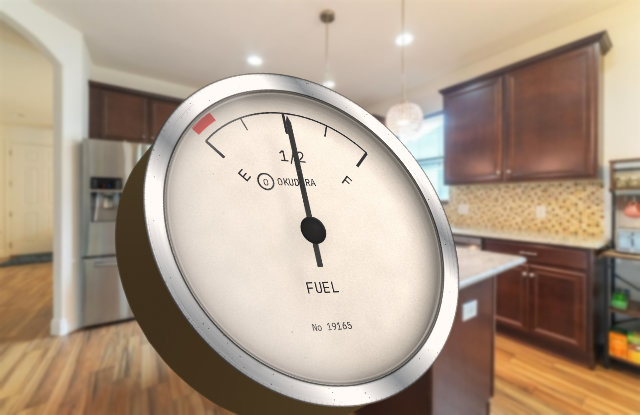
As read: **0.5**
